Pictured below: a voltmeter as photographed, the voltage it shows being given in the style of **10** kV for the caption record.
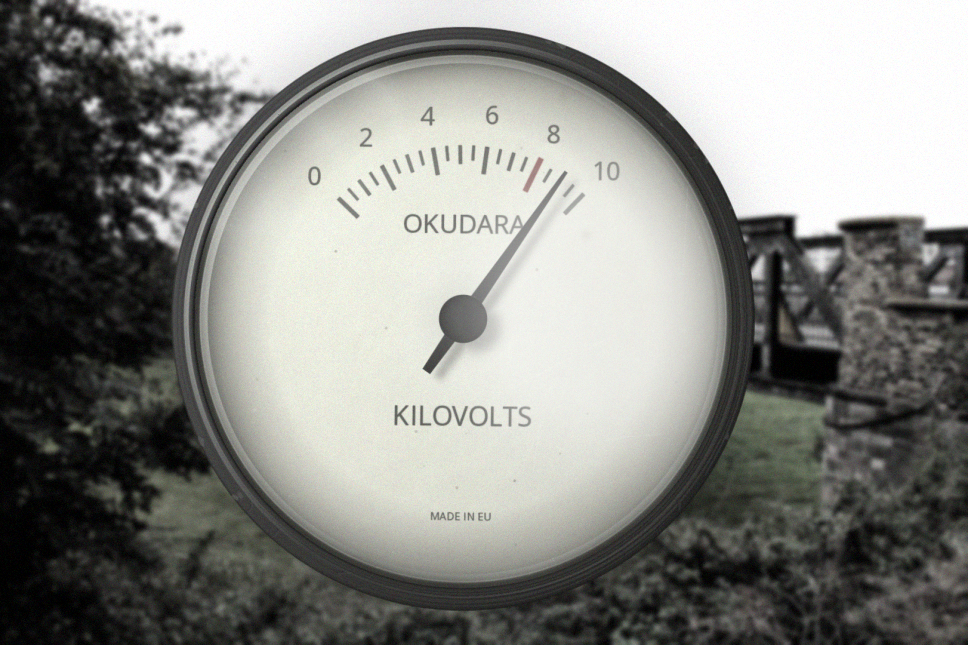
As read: **9** kV
